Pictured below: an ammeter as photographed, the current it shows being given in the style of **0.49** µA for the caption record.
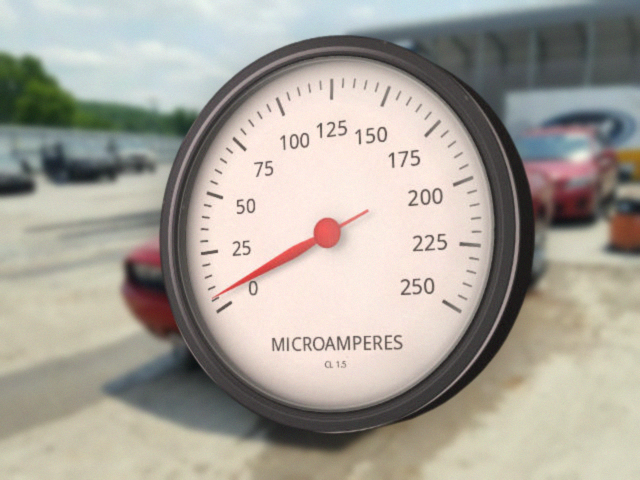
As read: **5** µA
